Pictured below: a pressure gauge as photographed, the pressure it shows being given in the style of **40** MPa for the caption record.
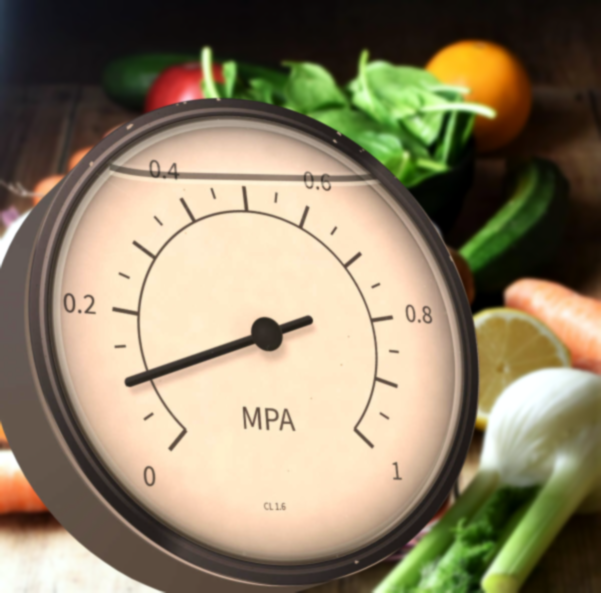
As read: **0.1** MPa
